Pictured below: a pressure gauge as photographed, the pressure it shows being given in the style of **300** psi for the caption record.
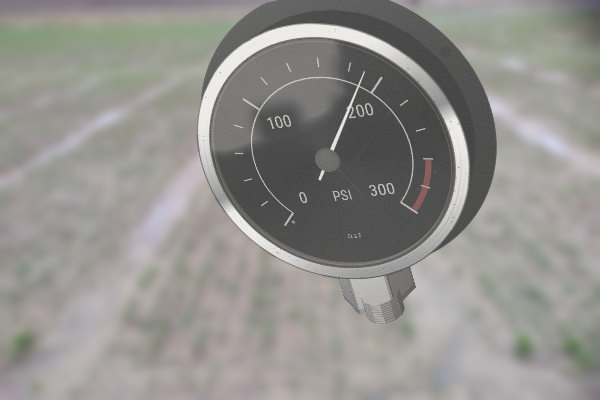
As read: **190** psi
